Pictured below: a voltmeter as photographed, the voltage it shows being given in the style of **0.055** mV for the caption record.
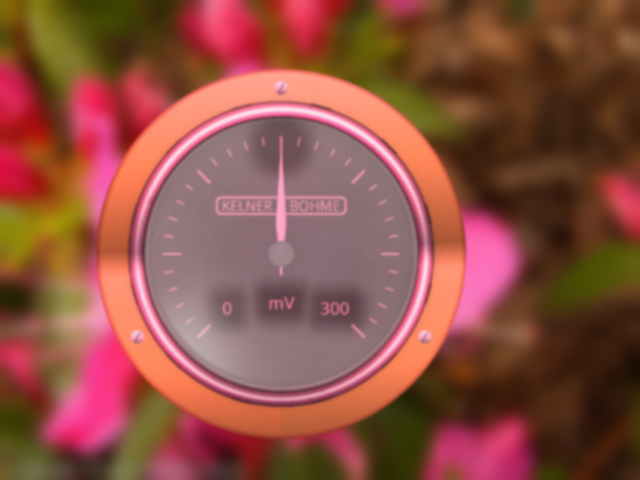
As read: **150** mV
